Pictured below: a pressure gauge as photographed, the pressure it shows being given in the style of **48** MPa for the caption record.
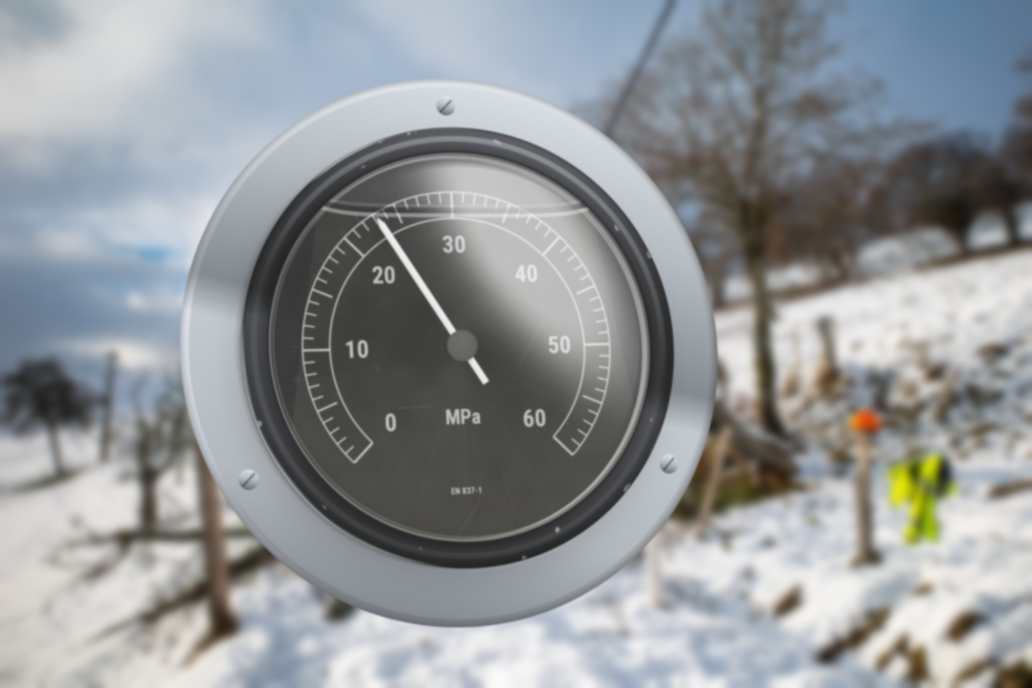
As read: **23** MPa
